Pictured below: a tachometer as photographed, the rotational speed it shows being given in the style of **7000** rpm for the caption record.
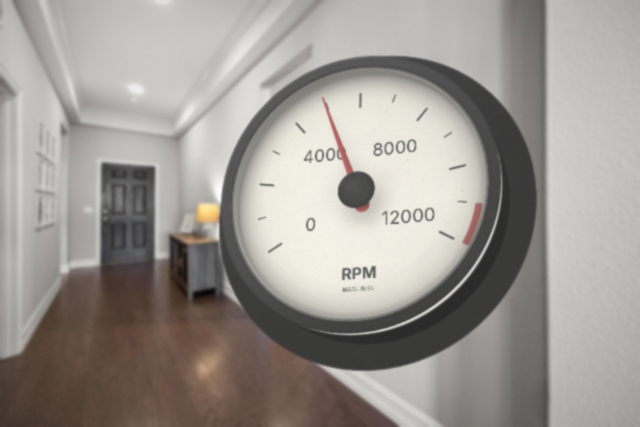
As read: **5000** rpm
